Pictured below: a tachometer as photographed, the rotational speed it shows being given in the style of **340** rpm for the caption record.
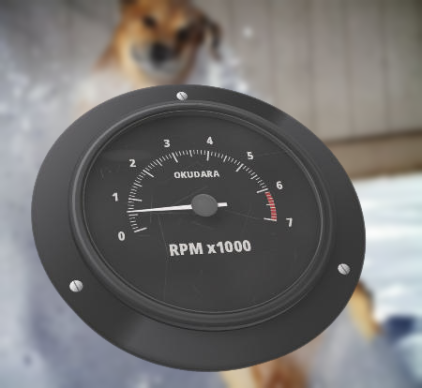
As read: **500** rpm
